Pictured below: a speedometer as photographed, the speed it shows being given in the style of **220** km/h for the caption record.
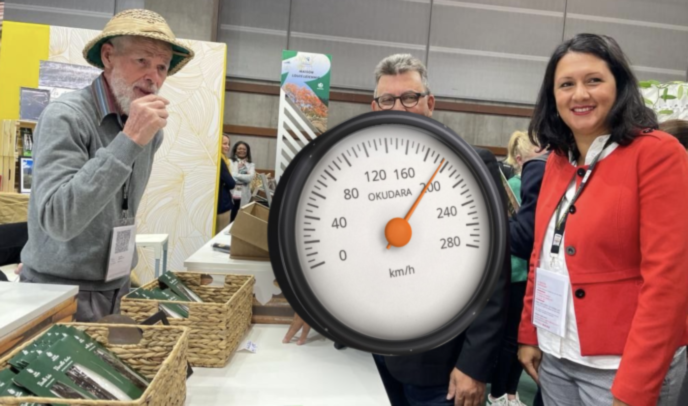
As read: **195** km/h
